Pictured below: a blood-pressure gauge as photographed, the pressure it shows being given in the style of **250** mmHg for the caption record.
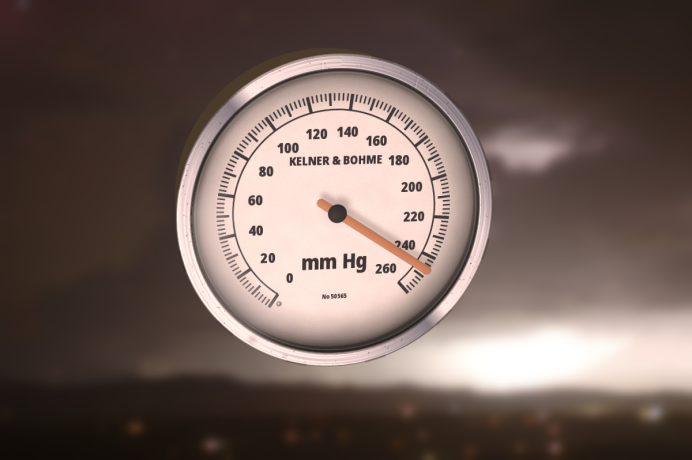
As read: **246** mmHg
